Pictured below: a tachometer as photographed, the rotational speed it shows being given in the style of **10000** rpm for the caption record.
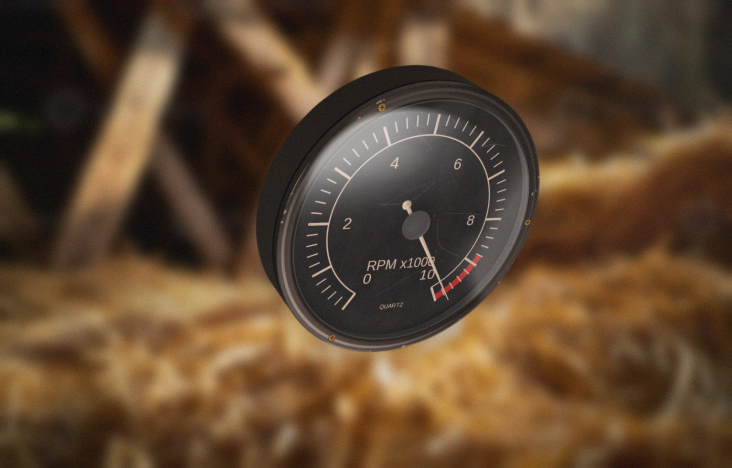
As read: **9800** rpm
